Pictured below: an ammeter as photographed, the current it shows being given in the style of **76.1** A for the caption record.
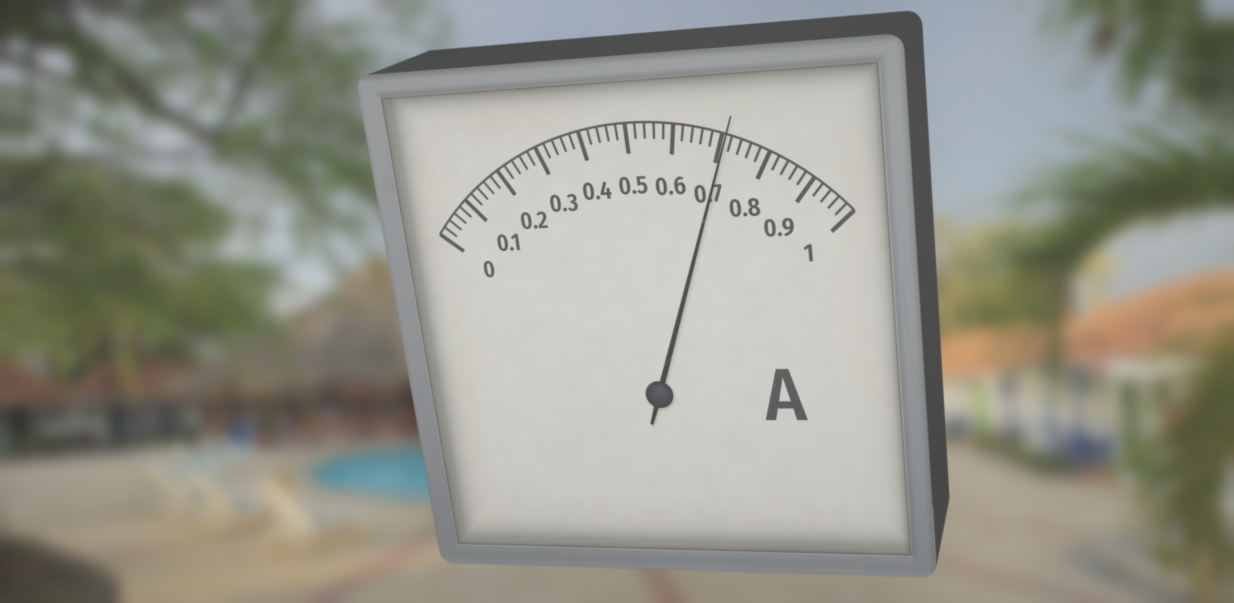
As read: **0.71** A
